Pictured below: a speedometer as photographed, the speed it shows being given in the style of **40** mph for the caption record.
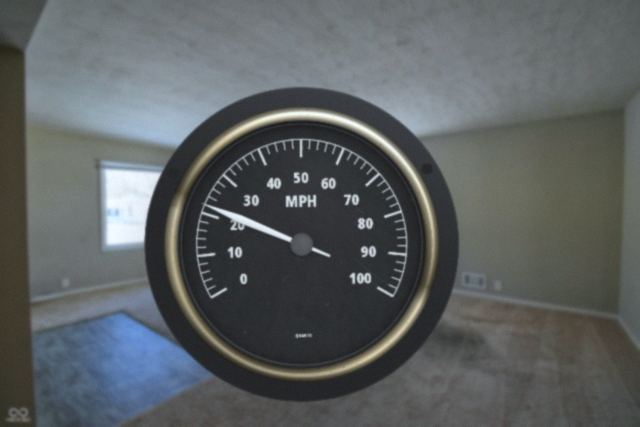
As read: **22** mph
